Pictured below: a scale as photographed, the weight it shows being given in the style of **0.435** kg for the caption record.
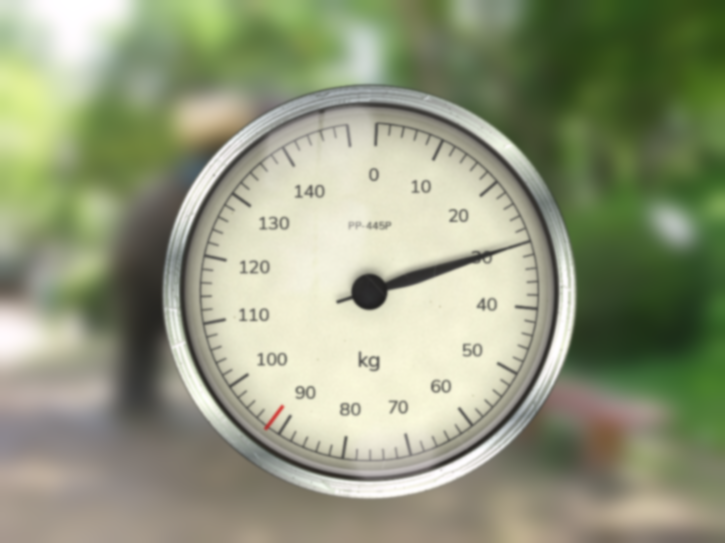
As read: **30** kg
